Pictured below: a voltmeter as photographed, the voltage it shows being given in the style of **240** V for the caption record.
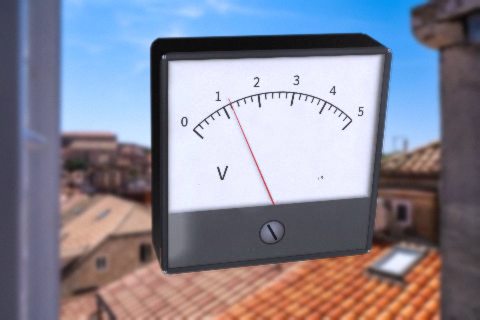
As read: **1.2** V
